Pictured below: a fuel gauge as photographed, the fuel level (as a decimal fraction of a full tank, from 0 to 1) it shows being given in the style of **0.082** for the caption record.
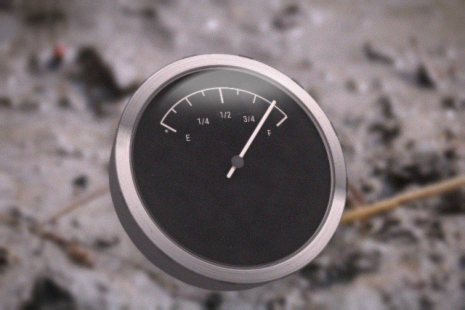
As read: **0.875**
